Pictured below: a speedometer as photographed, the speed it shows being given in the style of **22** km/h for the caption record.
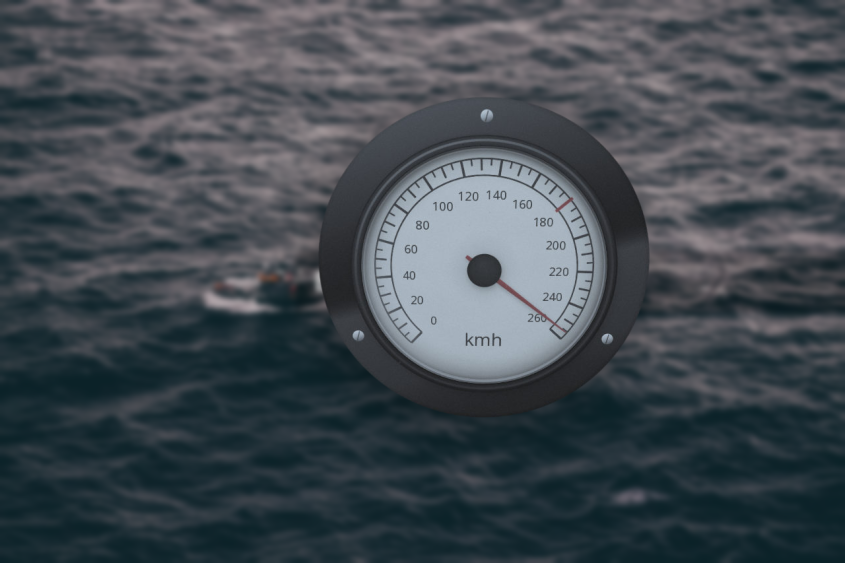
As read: **255** km/h
